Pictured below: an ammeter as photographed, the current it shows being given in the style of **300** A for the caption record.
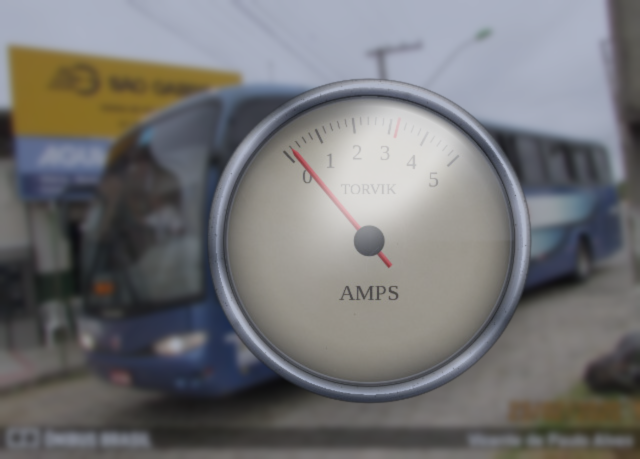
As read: **0.2** A
